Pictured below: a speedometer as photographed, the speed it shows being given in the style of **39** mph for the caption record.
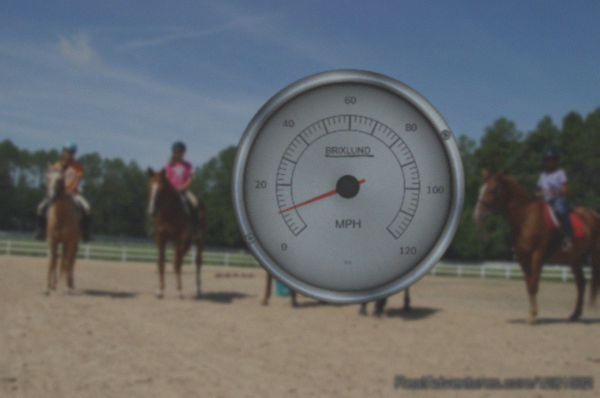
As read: **10** mph
